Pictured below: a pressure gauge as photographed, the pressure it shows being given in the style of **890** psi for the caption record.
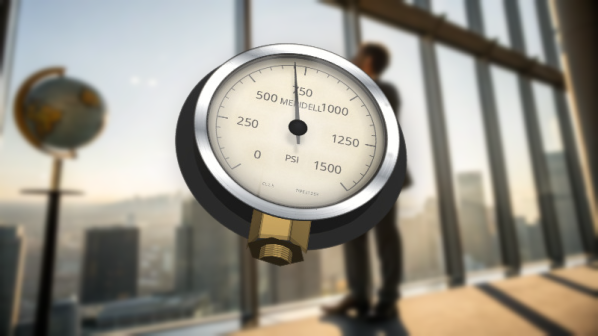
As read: **700** psi
